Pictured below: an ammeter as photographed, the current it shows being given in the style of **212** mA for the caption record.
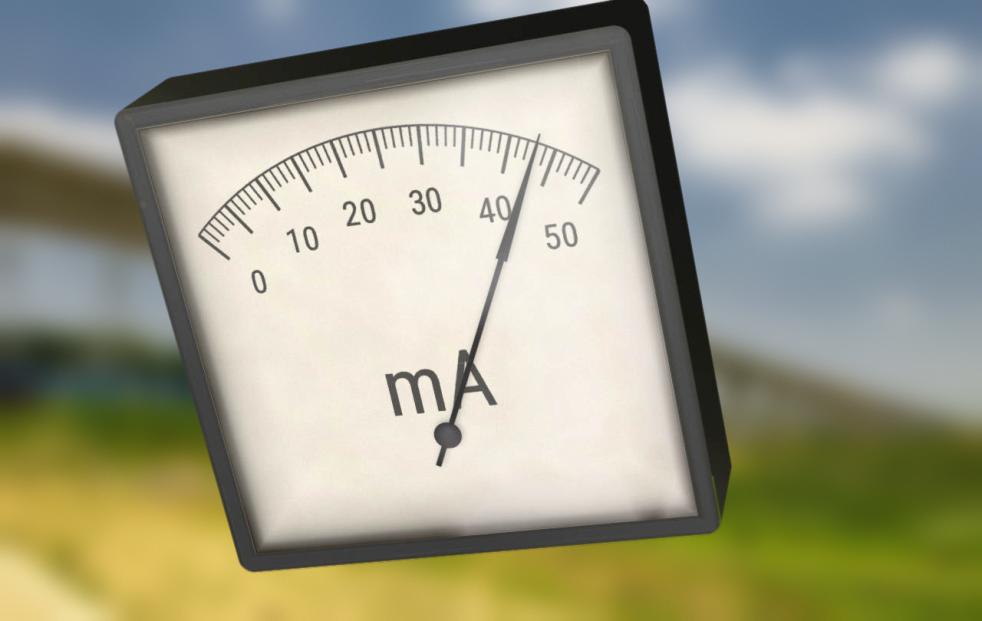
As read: **43** mA
